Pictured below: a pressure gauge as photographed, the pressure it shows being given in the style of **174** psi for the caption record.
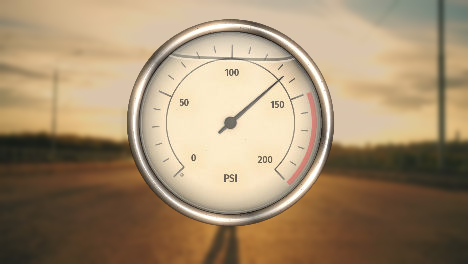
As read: **135** psi
